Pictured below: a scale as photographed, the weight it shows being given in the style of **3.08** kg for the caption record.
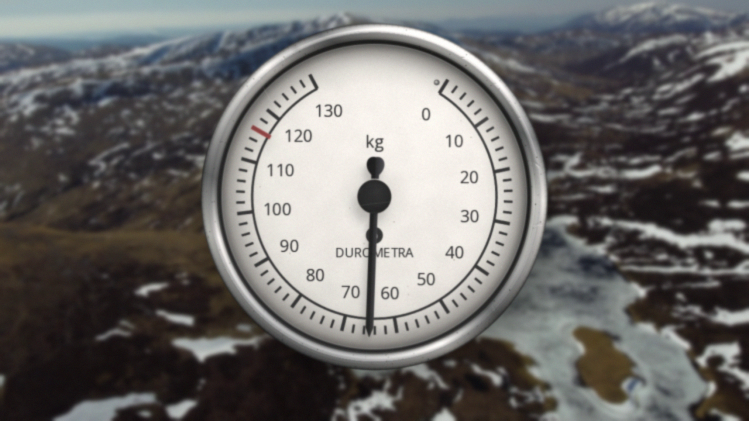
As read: **65** kg
